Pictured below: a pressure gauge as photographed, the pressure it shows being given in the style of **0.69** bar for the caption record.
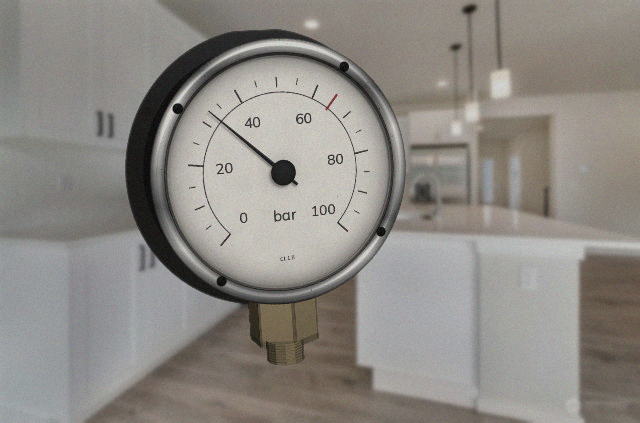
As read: **32.5** bar
